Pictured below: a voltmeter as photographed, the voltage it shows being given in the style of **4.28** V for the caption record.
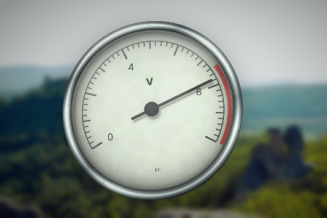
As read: **7.8** V
